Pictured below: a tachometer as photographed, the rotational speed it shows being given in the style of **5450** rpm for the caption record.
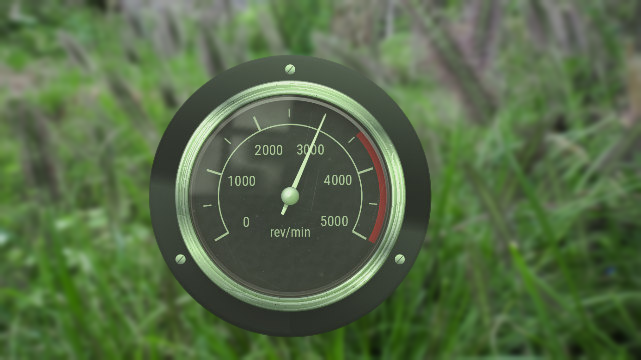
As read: **3000** rpm
